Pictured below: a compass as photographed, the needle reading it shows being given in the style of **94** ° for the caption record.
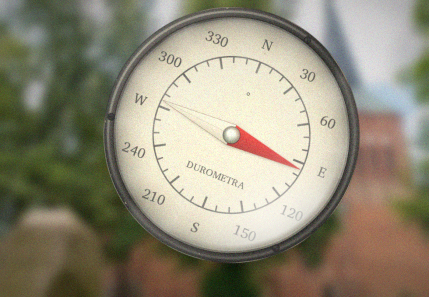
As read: **95** °
